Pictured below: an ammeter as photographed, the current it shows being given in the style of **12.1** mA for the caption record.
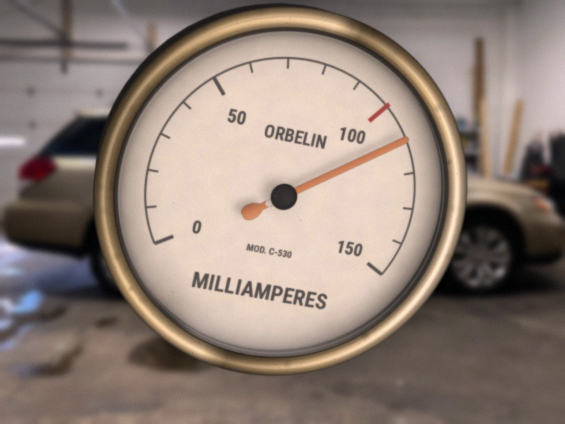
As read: **110** mA
